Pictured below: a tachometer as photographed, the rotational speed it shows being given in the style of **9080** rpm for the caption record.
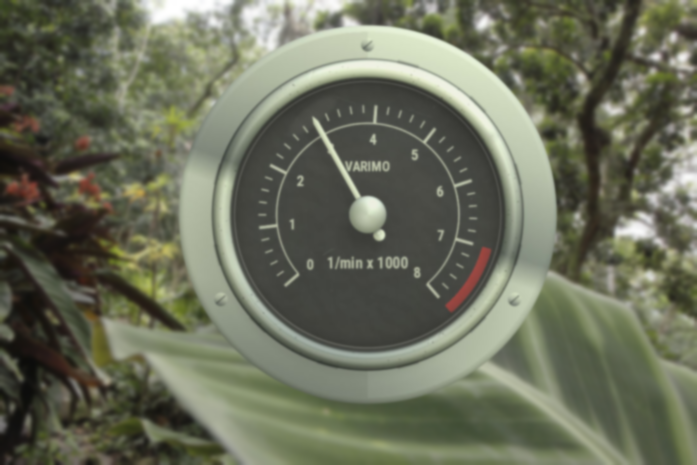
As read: **3000** rpm
